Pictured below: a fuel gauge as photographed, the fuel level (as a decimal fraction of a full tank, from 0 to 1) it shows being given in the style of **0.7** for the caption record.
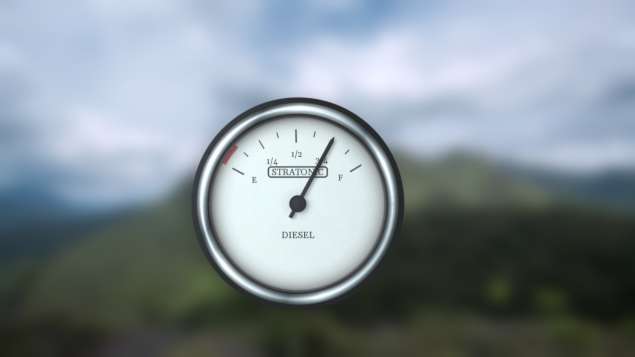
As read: **0.75**
